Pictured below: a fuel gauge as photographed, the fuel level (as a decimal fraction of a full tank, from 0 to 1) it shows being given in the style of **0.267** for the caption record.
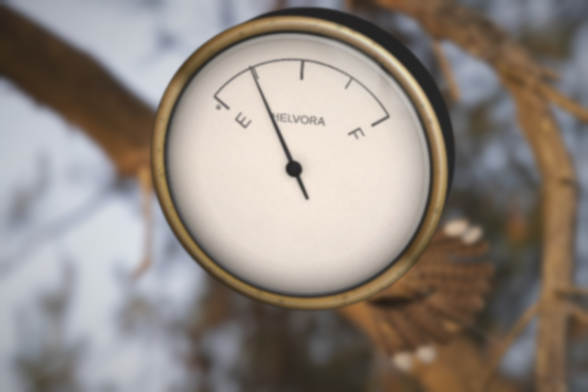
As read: **0.25**
